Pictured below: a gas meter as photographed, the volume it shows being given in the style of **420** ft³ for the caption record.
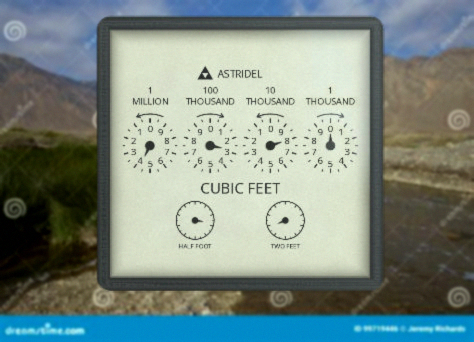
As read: **428000** ft³
